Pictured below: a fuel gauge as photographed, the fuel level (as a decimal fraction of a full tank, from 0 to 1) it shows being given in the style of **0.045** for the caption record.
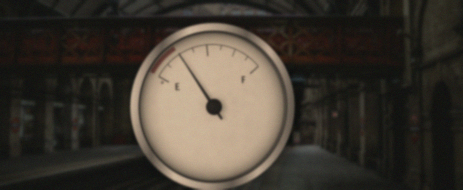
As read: **0.25**
